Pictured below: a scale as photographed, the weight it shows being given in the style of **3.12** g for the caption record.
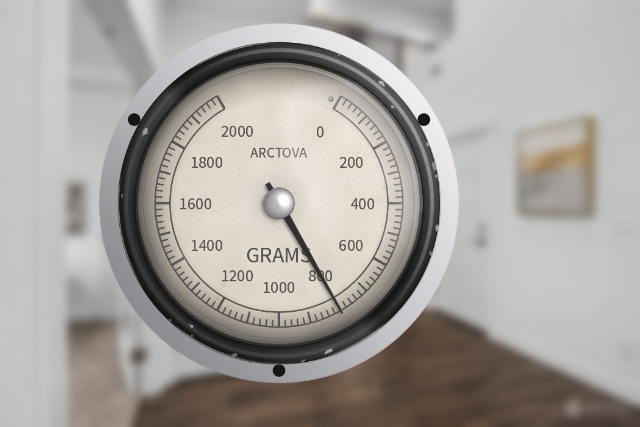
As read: **800** g
